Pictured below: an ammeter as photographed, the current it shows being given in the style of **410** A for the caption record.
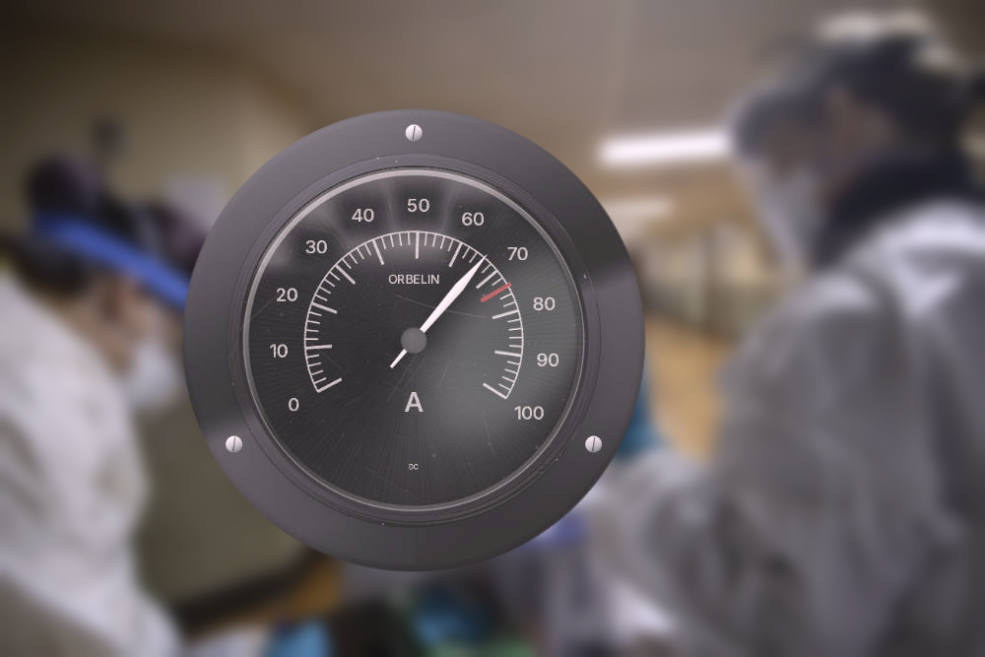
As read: **66** A
